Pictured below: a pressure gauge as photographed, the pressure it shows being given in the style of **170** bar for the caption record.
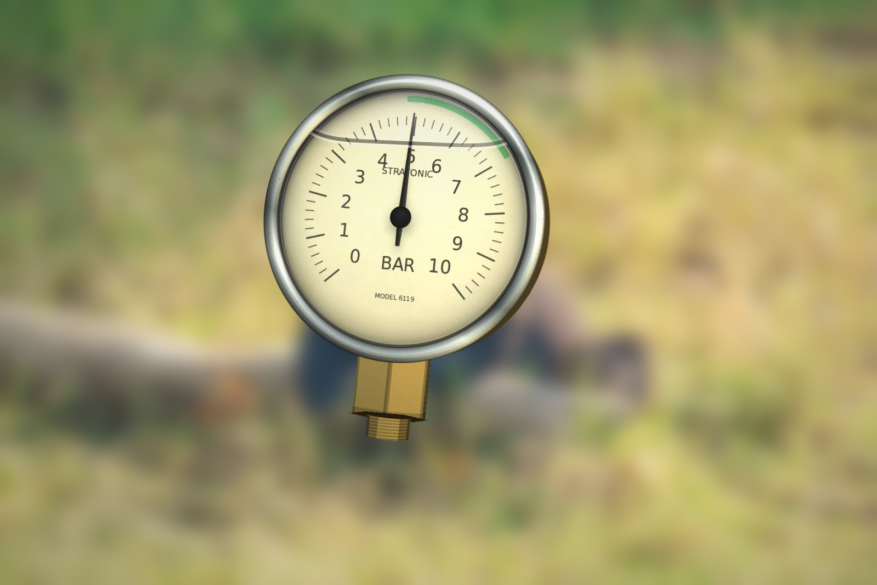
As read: **5** bar
